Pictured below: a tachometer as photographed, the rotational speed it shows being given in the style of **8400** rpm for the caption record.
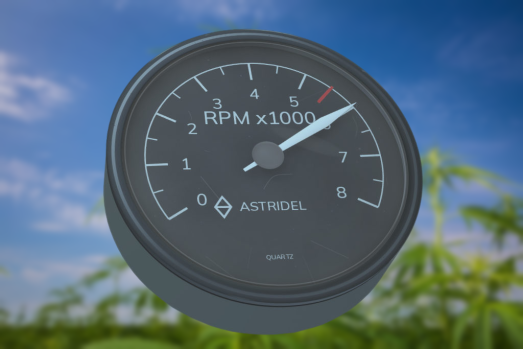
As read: **6000** rpm
